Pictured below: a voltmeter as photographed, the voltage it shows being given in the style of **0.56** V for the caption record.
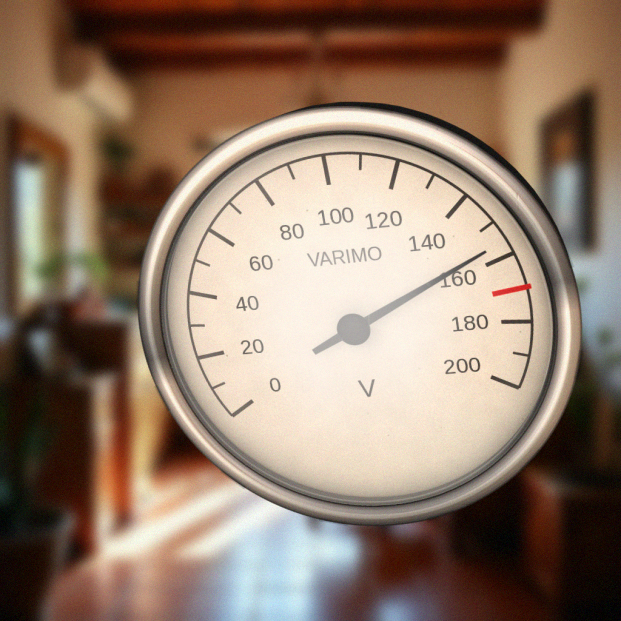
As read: **155** V
